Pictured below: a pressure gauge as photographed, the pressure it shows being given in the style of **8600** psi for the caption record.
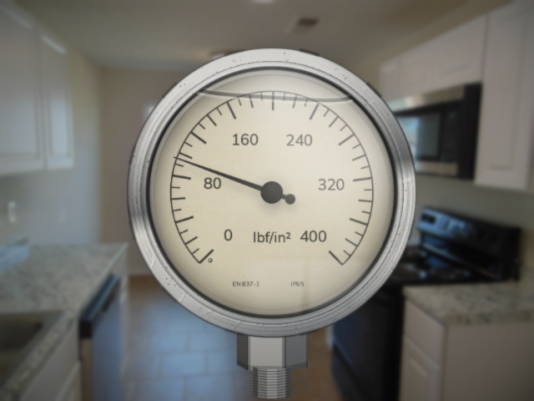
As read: **95** psi
